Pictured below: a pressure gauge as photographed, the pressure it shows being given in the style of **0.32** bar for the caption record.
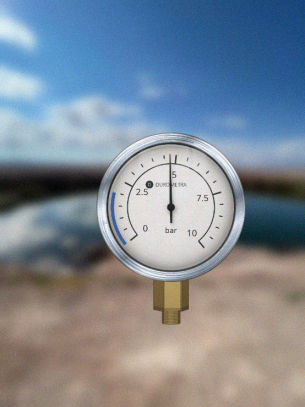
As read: **4.75** bar
